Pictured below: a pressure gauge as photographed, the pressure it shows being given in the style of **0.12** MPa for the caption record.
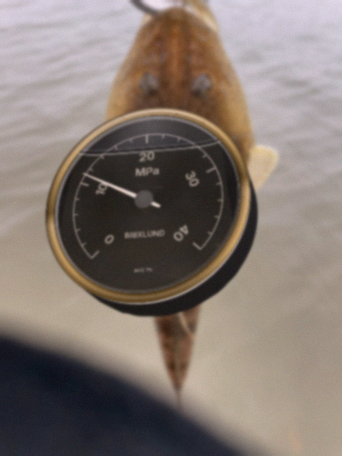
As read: **11** MPa
